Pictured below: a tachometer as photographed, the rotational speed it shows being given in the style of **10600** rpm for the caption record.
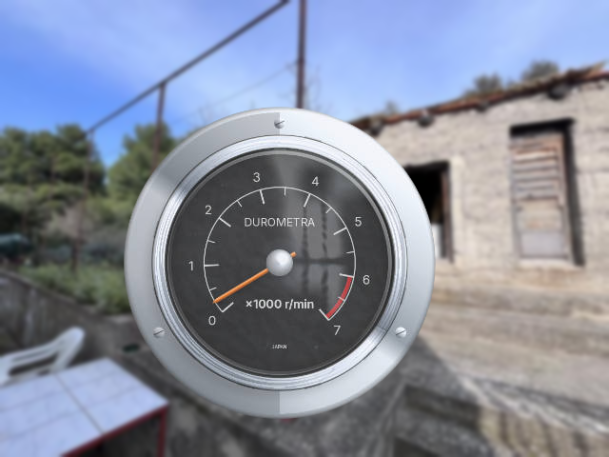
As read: **250** rpm
